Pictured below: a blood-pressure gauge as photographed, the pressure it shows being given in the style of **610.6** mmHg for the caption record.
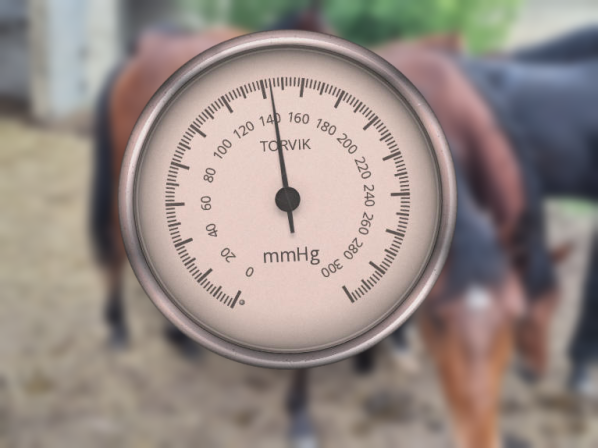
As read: **144** mmHg
